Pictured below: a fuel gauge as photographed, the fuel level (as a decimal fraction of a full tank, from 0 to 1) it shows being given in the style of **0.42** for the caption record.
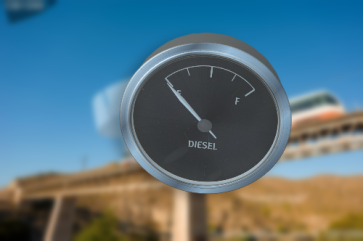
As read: **0**
